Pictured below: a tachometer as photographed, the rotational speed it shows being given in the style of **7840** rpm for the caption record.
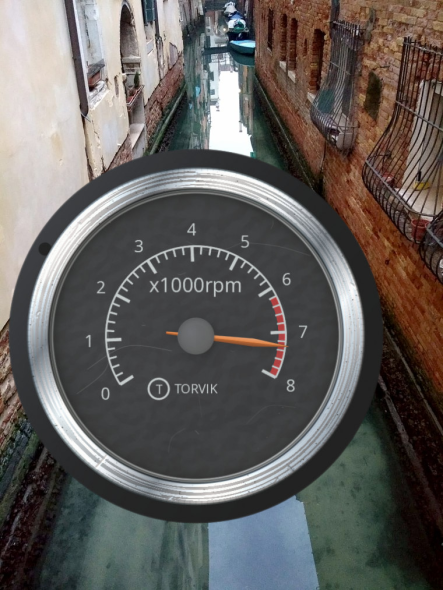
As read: **7300** rpm
